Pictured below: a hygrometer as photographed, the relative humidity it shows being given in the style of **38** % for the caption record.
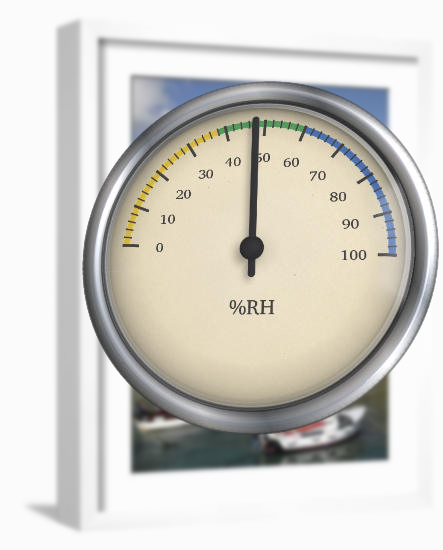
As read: **48** %
